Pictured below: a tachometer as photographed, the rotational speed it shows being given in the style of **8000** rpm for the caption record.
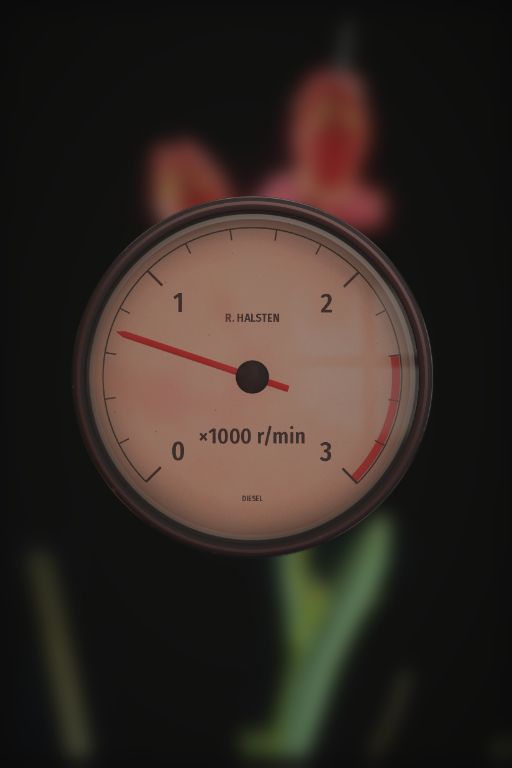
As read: **700** rpm
